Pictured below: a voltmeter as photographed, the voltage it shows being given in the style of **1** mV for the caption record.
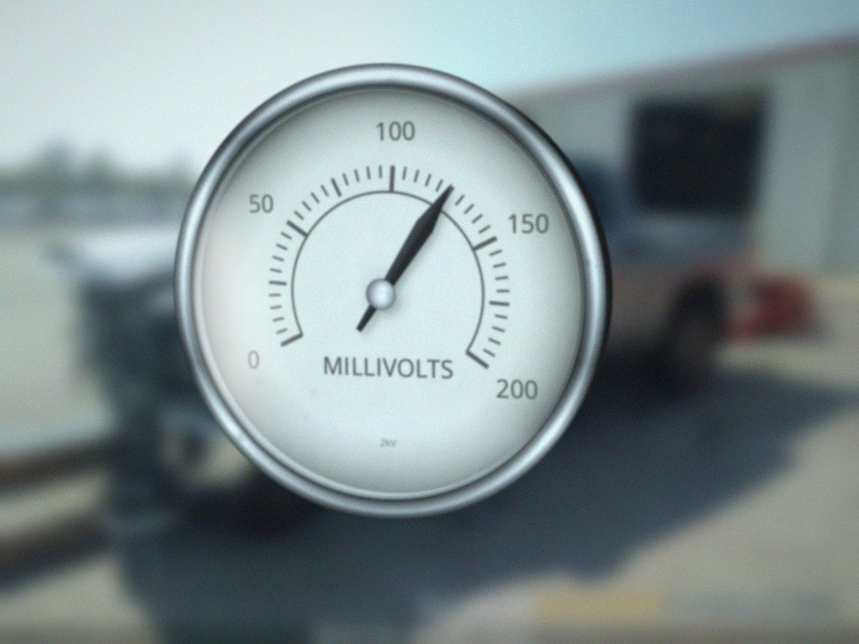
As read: **125** mV
